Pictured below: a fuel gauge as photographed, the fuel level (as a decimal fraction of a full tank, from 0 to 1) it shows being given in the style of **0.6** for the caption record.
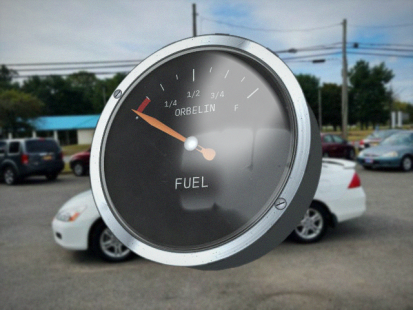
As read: **0**
